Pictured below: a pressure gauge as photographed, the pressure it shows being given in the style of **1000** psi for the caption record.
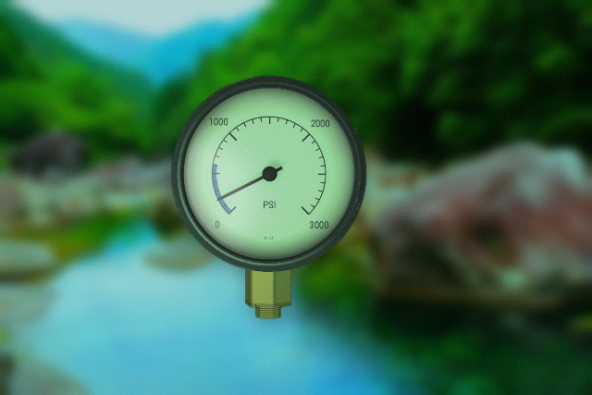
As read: **200** psi
